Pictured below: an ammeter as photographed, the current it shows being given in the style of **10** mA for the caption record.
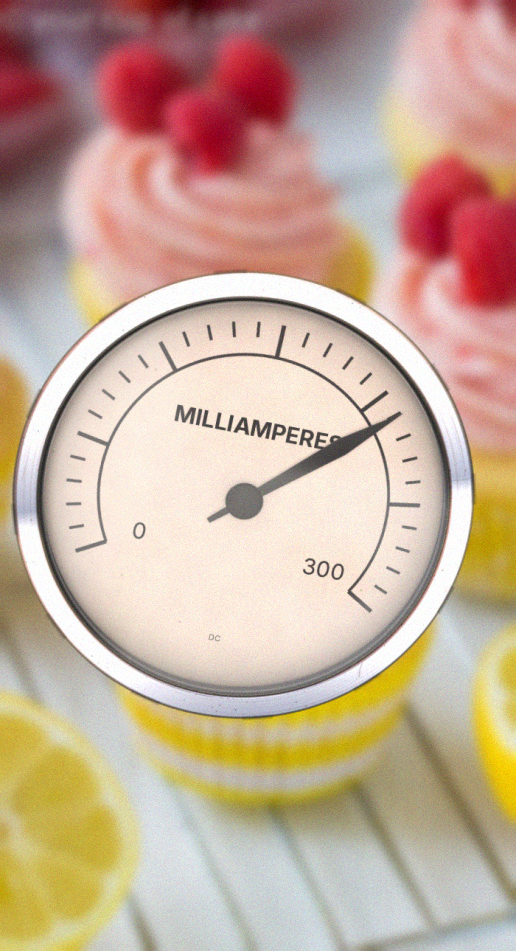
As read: **210** mA
